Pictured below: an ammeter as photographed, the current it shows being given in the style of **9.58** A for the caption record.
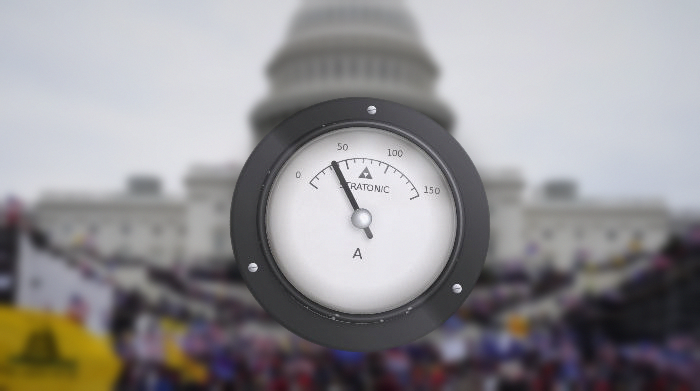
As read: **35** A
